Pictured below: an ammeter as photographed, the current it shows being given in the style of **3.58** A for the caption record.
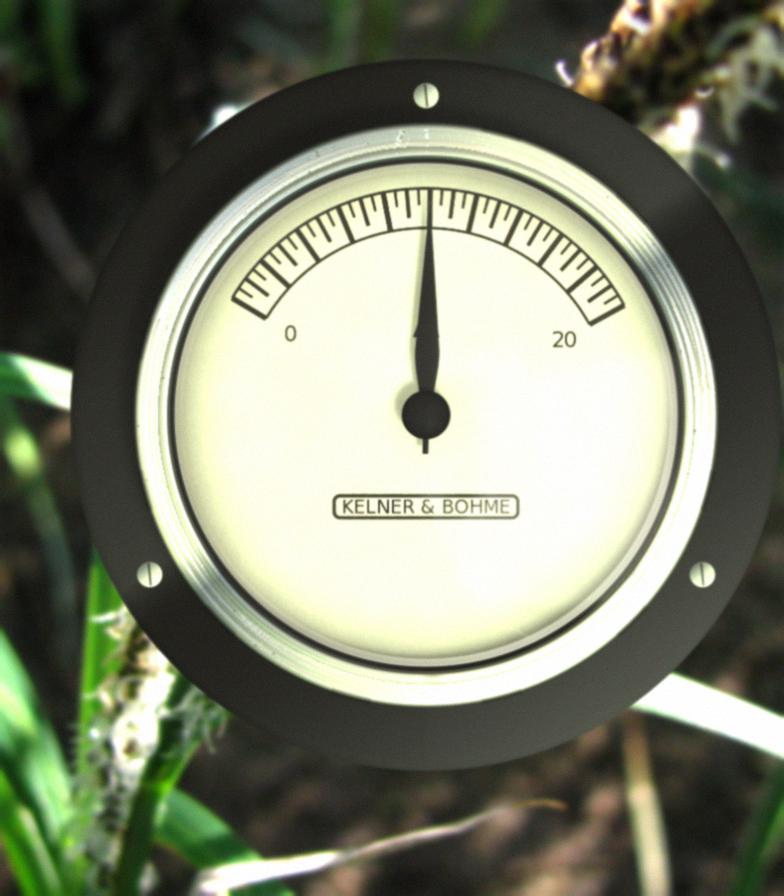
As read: **10** A
